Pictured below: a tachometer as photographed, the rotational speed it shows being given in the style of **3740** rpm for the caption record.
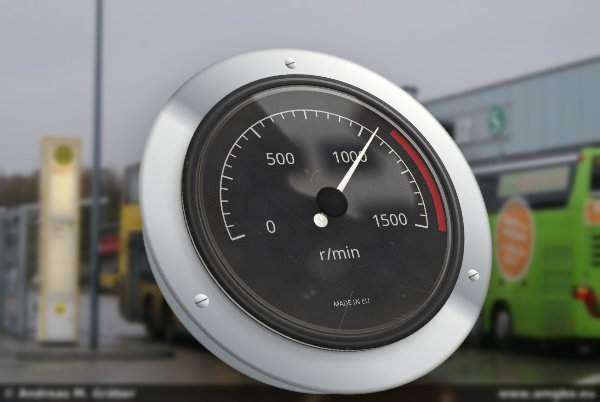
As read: **1050** rpm
